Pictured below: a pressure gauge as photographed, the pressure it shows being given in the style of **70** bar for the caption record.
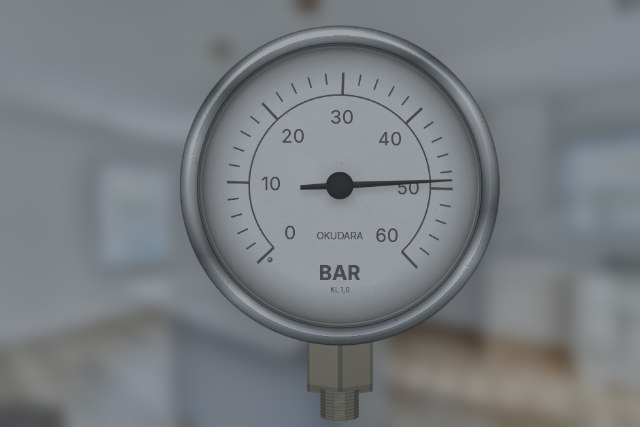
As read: **49** bar
